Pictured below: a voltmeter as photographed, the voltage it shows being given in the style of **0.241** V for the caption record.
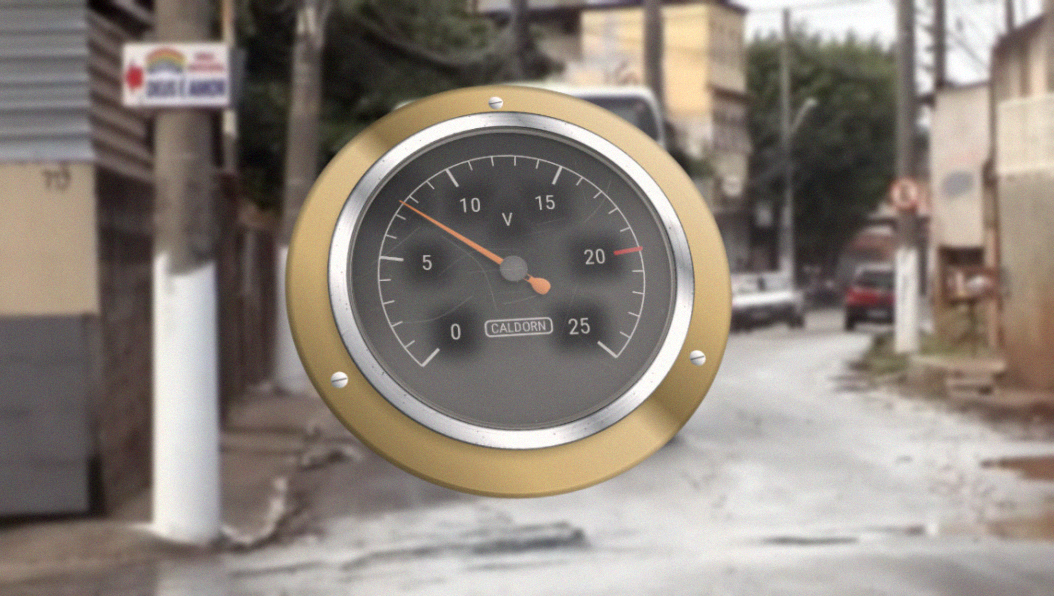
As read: **7.5** V
